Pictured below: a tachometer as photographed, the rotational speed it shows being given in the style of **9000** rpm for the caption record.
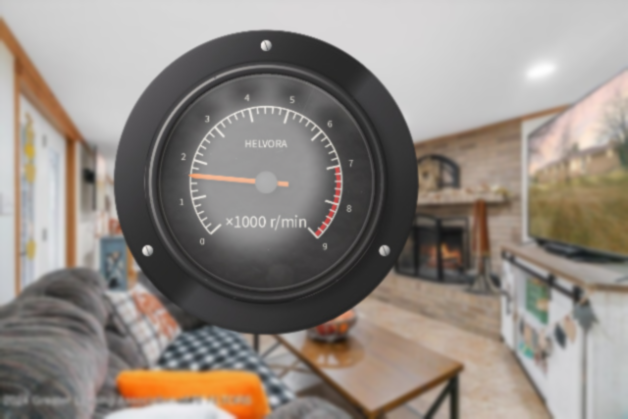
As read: **1600** rpm
